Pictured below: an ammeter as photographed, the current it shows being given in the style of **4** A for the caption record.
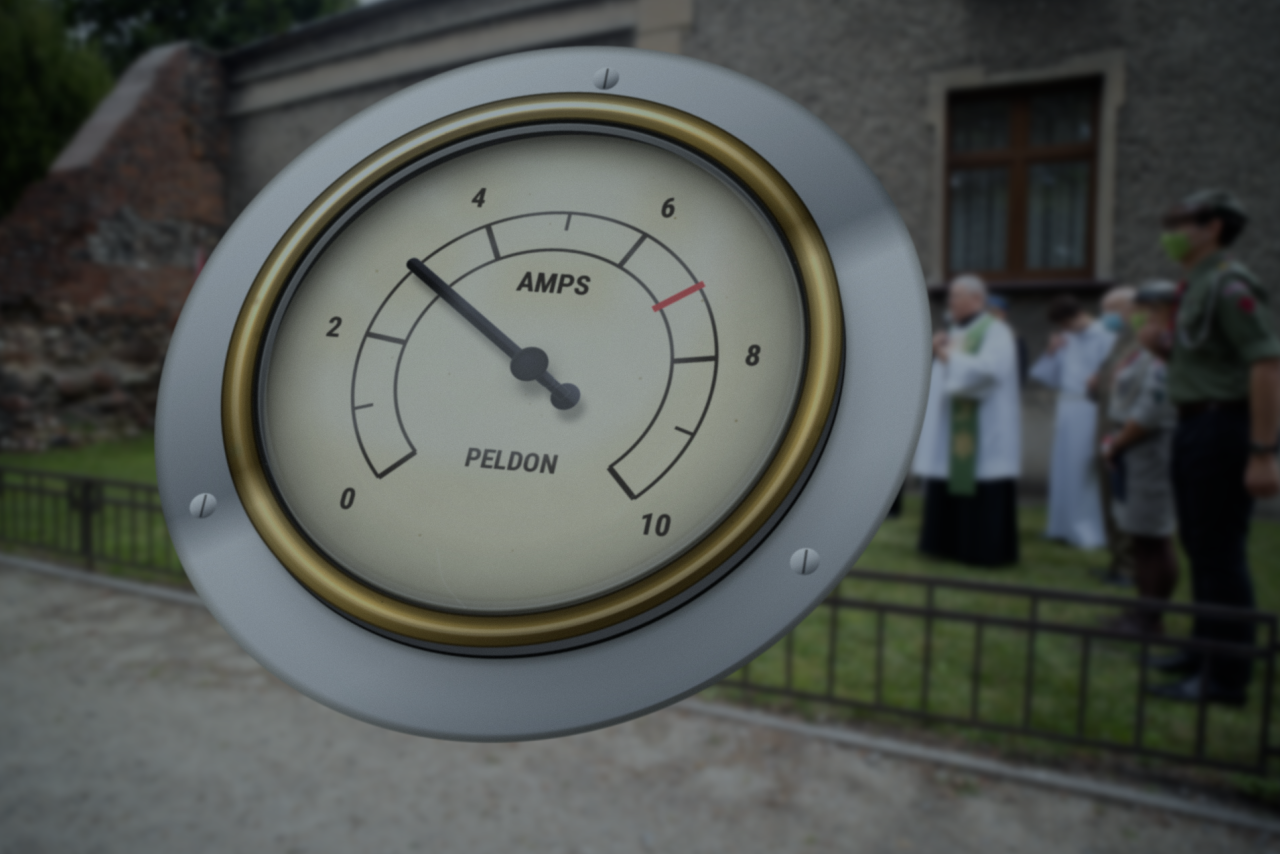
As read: **3** A
